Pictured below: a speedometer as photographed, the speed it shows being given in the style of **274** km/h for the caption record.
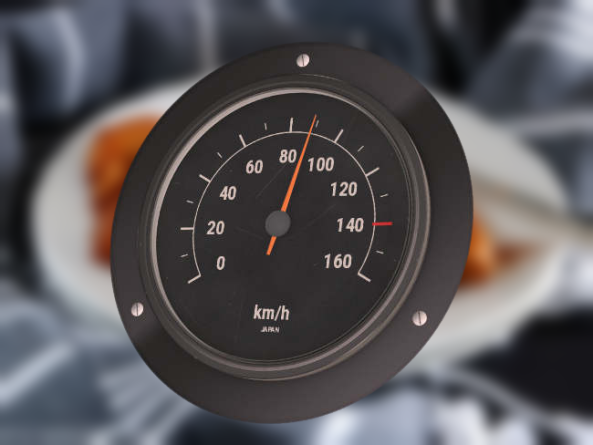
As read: **90** km/h
